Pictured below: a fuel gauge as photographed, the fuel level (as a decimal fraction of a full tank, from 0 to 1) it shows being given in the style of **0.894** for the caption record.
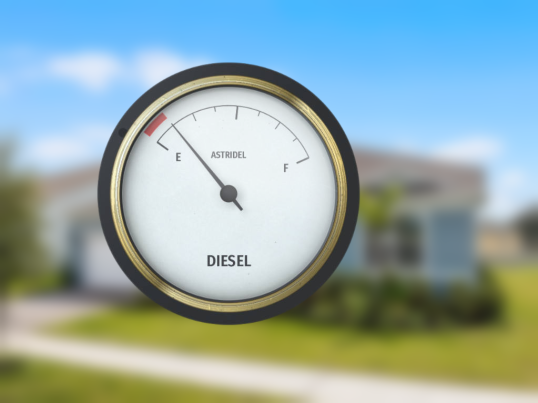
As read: **0.125**
